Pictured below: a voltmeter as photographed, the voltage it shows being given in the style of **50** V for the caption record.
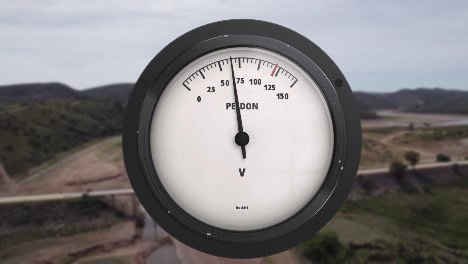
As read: **65** V
